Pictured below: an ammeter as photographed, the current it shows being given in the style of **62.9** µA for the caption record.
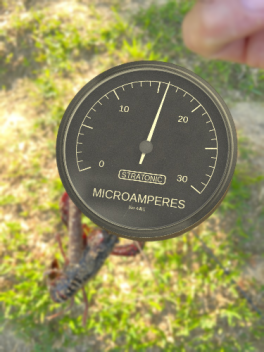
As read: **16** µA
